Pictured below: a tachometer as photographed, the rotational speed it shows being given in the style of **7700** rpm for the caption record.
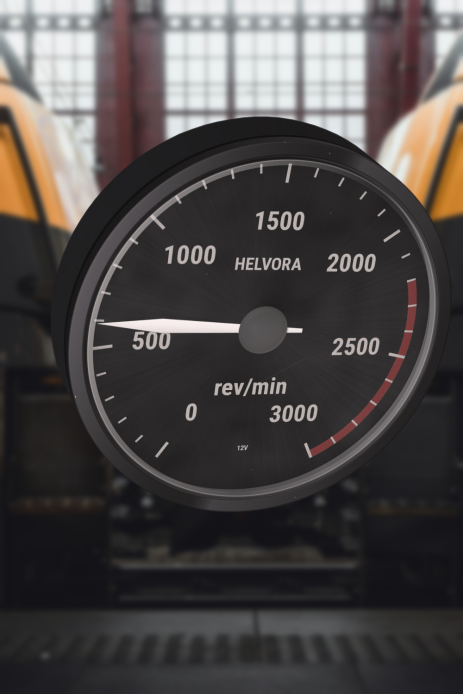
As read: **600** rpm
